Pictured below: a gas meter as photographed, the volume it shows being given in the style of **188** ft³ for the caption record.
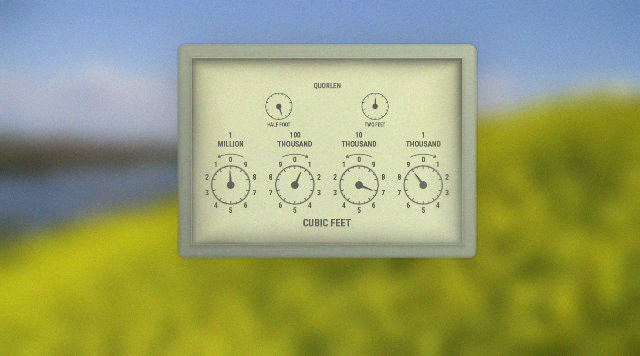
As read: **6900** ft³
